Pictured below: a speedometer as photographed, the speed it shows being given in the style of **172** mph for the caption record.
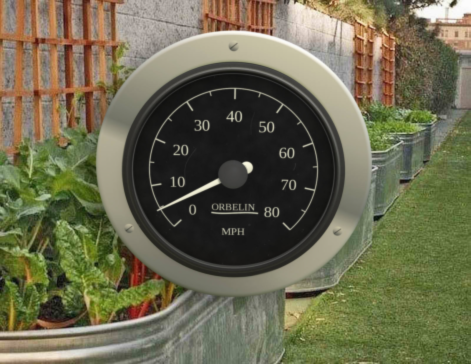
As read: **5** mph
